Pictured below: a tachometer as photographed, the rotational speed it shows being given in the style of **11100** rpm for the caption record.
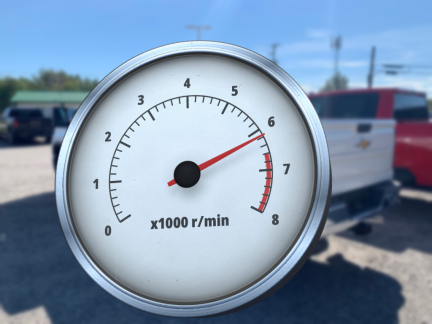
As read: **6200** rpm
